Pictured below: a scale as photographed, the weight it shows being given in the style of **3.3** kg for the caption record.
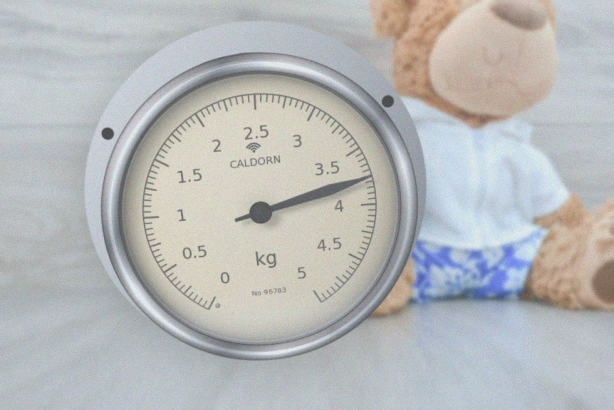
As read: **3.75** kg
